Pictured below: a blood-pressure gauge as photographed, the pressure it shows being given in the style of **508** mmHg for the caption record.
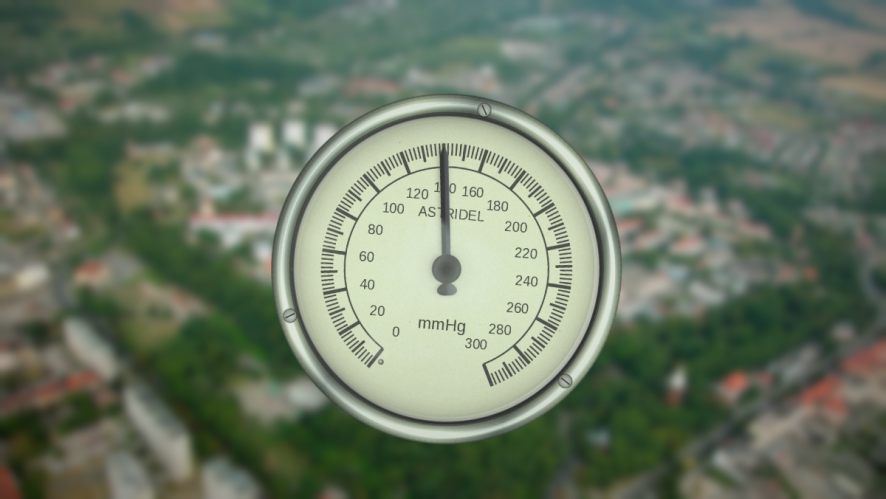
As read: **140** mmHg
